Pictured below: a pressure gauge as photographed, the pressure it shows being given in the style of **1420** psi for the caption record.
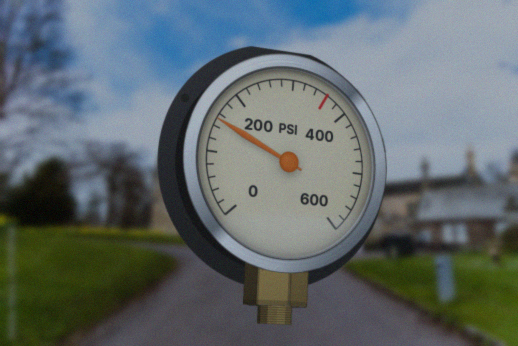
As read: **150** psi
